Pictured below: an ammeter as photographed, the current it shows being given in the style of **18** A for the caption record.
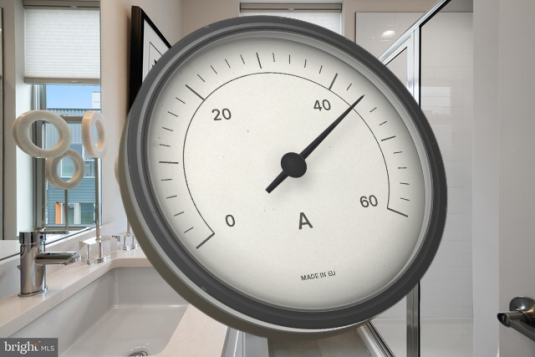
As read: **44** A
